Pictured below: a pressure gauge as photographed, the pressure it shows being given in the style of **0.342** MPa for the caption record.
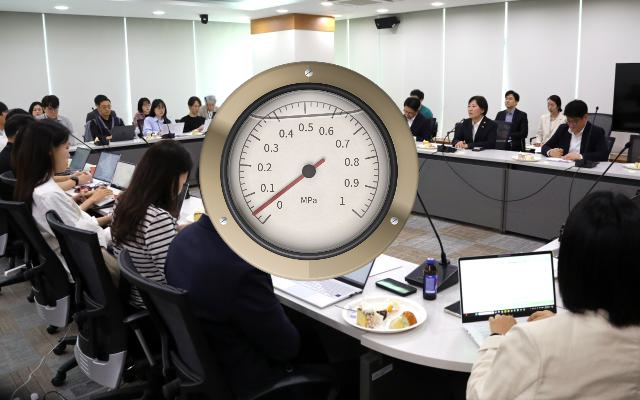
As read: **0.04** MPa
